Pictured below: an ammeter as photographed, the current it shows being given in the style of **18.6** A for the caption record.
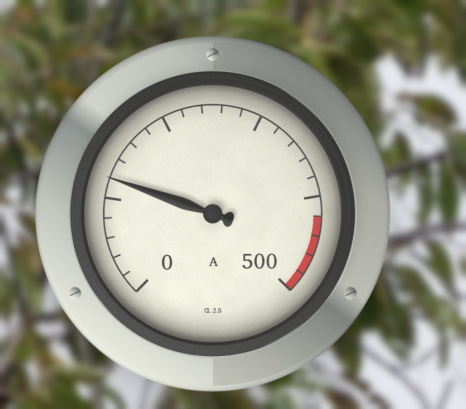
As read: **120** A
